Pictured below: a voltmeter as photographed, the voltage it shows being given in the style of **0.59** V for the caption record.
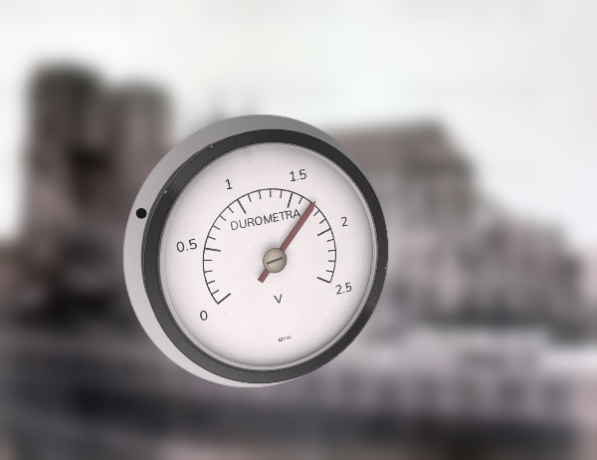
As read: **1.7** V
